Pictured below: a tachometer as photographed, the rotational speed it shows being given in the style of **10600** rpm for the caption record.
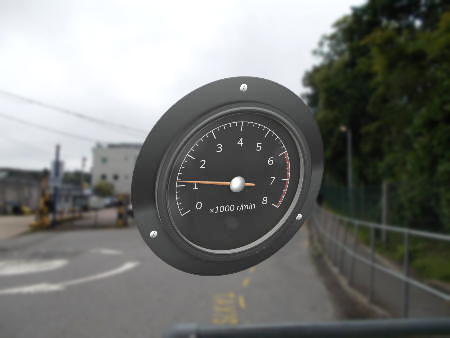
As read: **1200** rpm
